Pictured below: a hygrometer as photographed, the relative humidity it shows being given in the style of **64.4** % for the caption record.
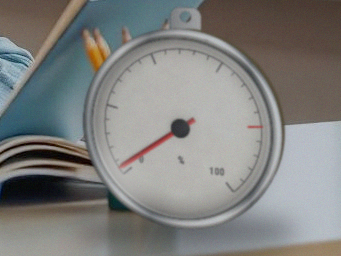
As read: **2** %
